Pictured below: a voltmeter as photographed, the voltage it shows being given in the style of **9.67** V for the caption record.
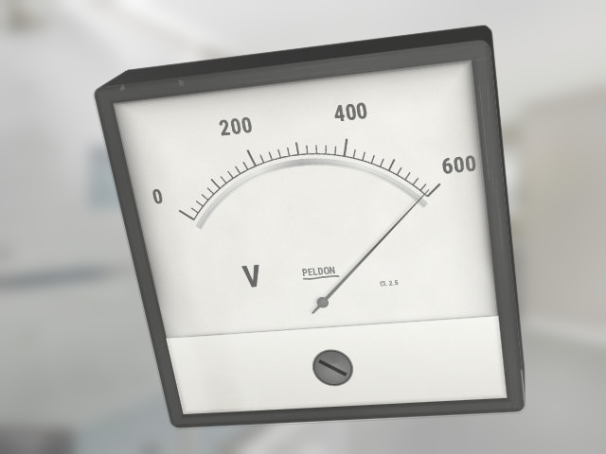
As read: **590** V
